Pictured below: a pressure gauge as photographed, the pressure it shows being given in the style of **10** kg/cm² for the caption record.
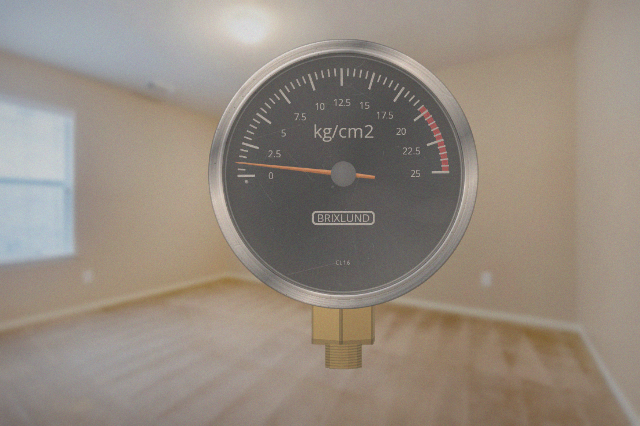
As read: **1** kg/cm²
